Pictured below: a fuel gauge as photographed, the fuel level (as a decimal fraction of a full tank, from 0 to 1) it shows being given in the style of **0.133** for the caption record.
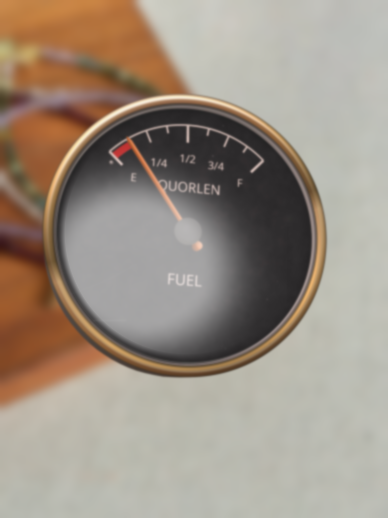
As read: **0.125**
